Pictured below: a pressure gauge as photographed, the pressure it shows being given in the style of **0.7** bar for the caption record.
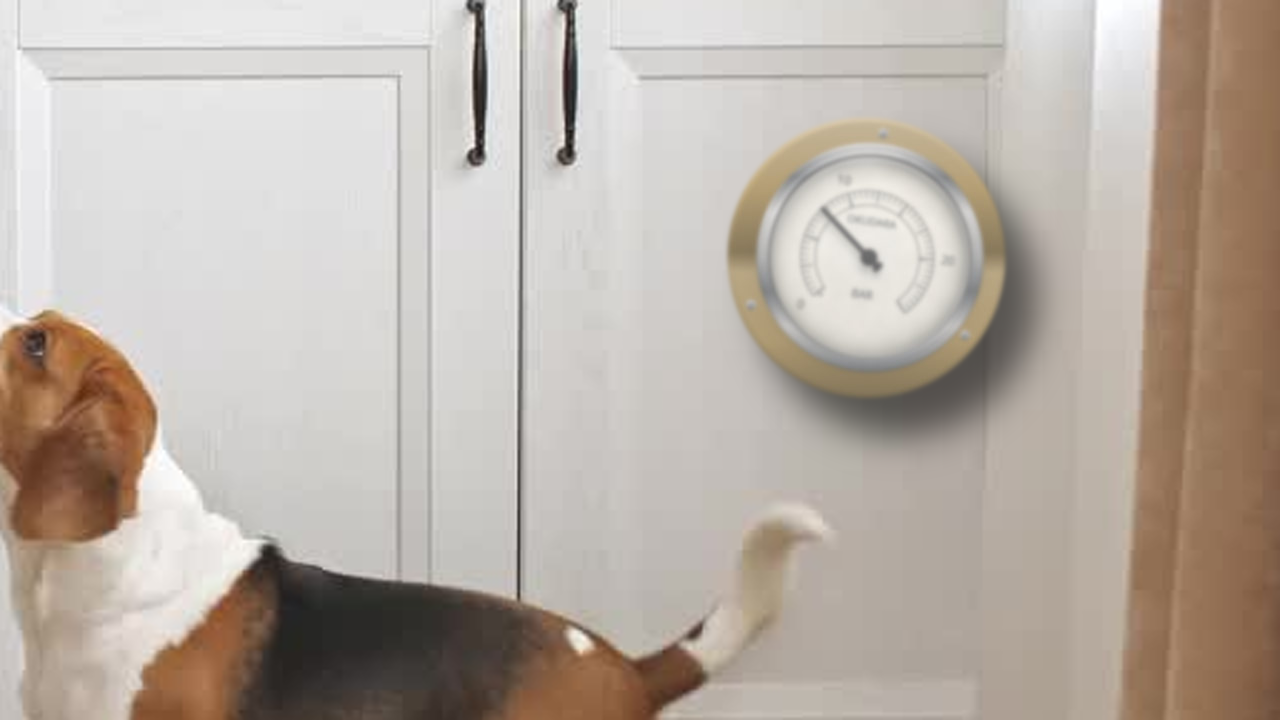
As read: **7.5** bar
